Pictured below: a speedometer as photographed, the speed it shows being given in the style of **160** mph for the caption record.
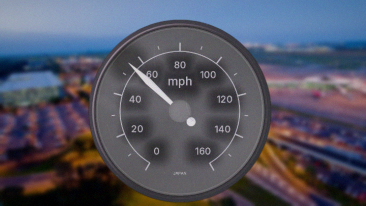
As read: **55** mph
